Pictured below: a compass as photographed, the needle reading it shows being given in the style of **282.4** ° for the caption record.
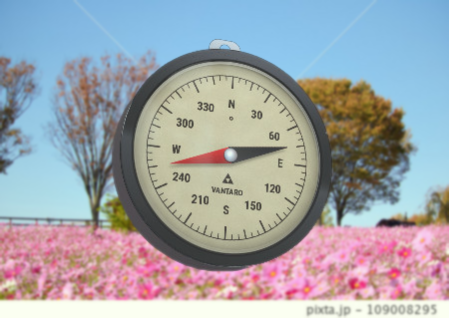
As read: **255** °
